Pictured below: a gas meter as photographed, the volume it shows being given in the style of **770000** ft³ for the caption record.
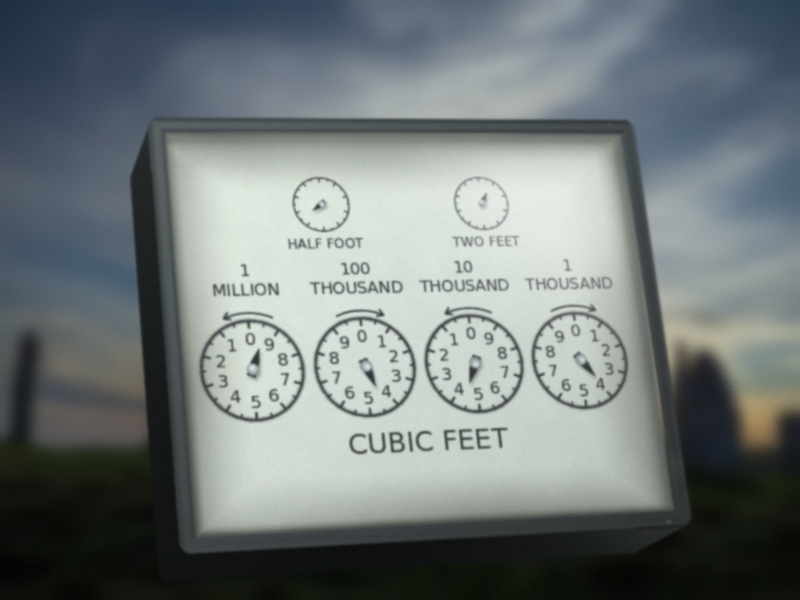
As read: **944400** ft³
